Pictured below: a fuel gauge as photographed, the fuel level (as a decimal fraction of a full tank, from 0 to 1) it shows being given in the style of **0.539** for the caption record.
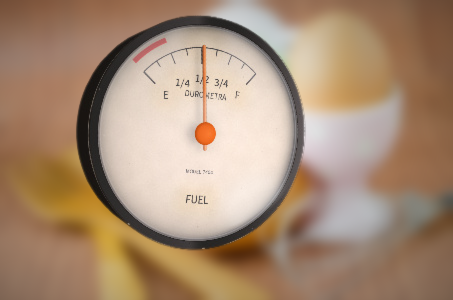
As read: **0.5**
